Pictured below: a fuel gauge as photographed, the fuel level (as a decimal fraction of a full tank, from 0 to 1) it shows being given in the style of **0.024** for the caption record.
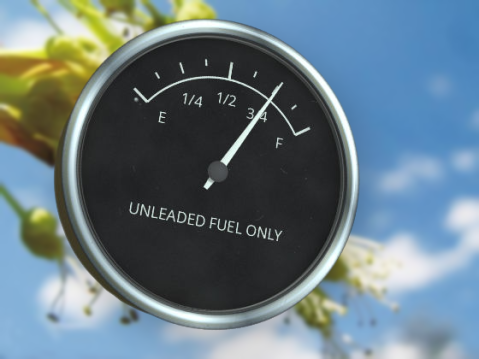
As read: **0.75**
